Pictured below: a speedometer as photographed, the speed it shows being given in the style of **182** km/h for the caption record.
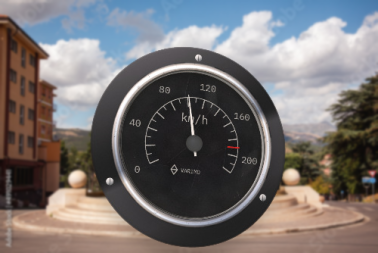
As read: **100** km/h
